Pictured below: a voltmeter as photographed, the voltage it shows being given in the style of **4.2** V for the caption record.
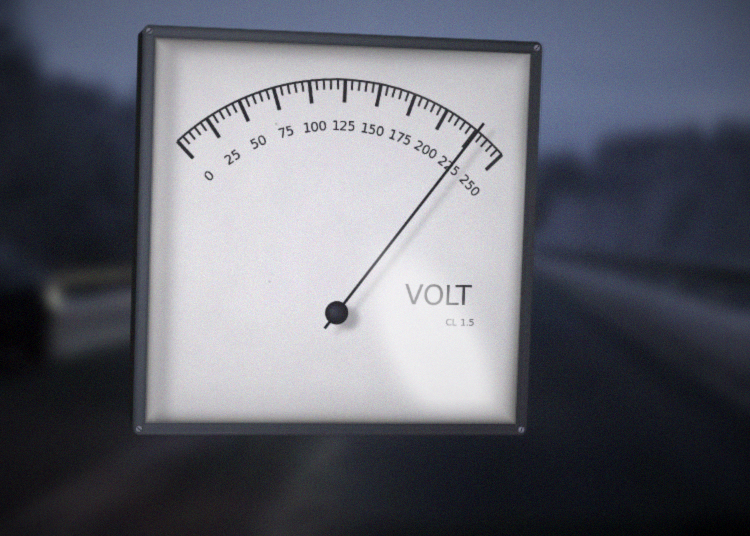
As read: **225** V
